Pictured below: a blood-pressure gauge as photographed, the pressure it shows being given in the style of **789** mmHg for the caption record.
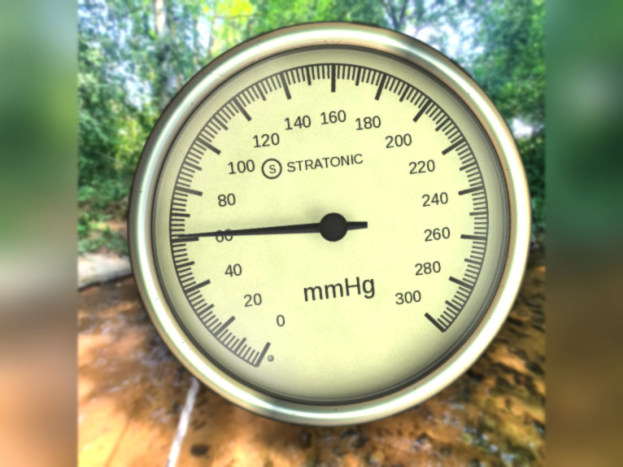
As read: **62** mmHg
